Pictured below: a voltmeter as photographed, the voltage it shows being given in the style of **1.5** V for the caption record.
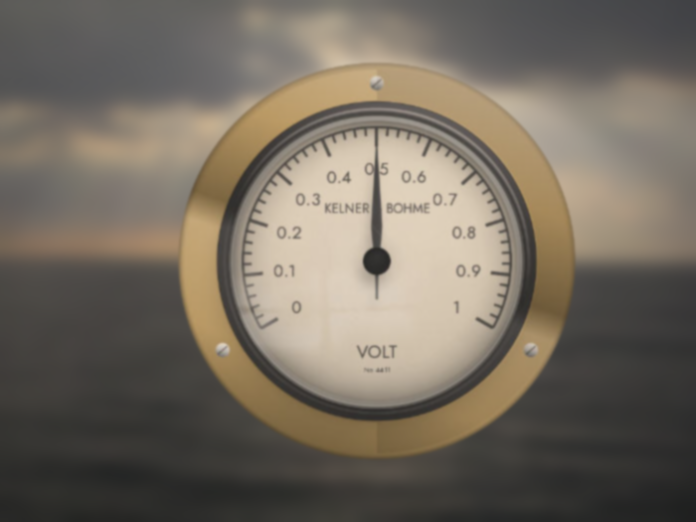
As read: **0.5** V
